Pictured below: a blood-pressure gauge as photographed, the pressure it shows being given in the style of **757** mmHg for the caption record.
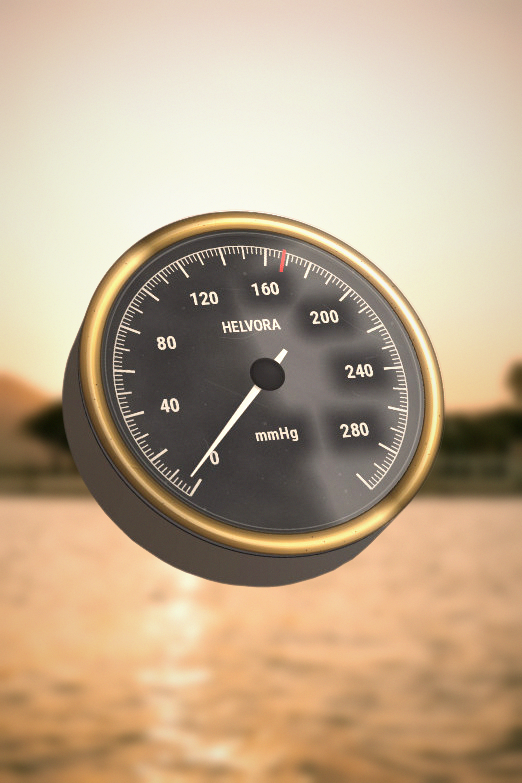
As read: **4** mmHg
